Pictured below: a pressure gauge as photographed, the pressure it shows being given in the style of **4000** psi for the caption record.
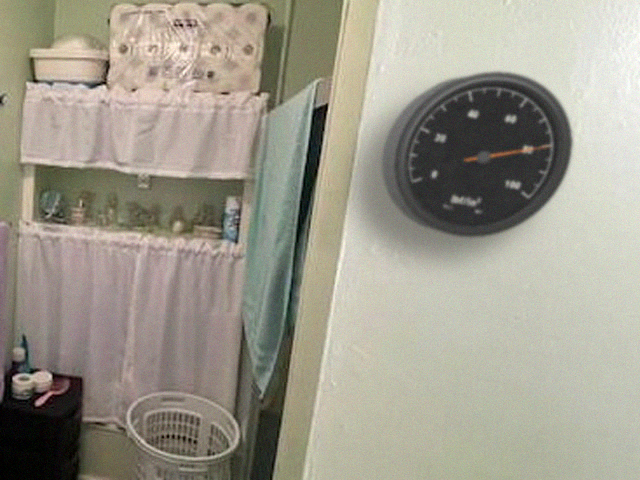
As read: **80** psi
